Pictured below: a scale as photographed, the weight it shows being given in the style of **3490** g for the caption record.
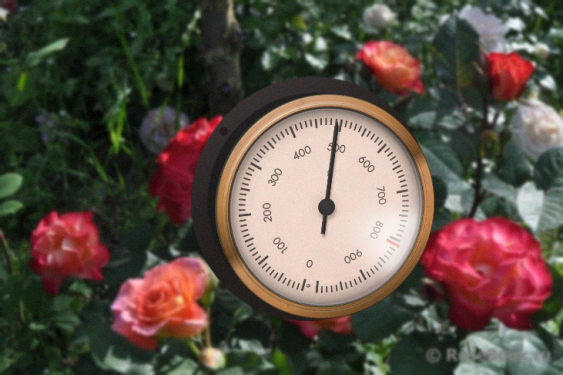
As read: **490** g
